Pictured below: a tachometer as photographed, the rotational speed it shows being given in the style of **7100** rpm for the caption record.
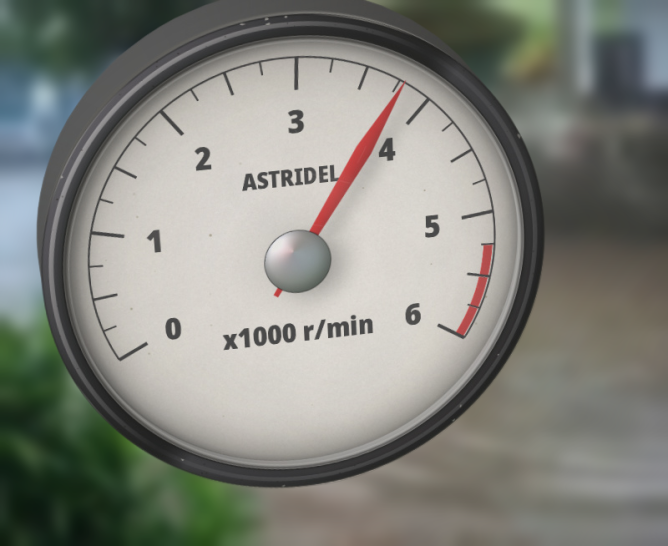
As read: **3750** rpm
